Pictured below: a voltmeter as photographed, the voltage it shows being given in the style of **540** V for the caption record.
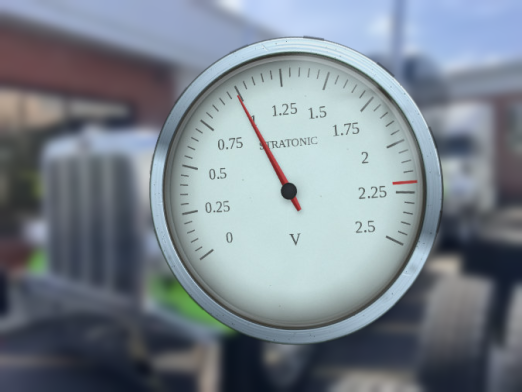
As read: **1** V
